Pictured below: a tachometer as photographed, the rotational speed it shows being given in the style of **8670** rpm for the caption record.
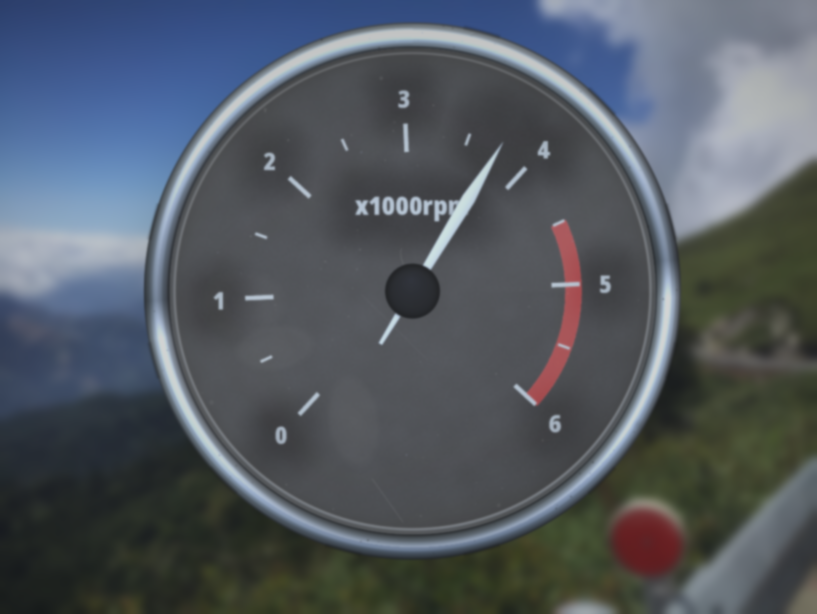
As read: **3750** rpm
